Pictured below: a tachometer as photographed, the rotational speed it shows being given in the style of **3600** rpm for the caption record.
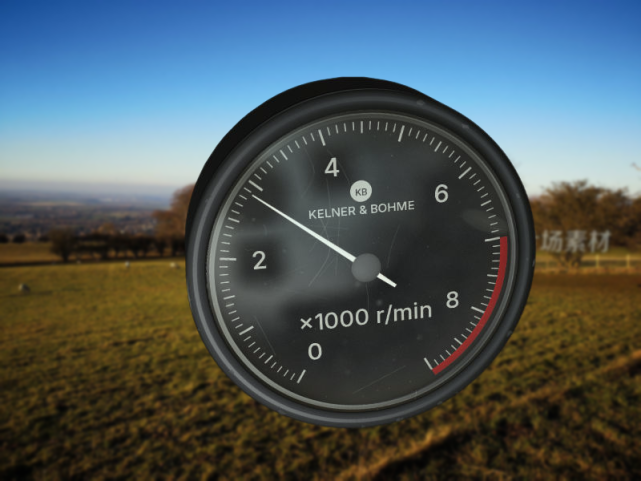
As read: **2900** rpm
